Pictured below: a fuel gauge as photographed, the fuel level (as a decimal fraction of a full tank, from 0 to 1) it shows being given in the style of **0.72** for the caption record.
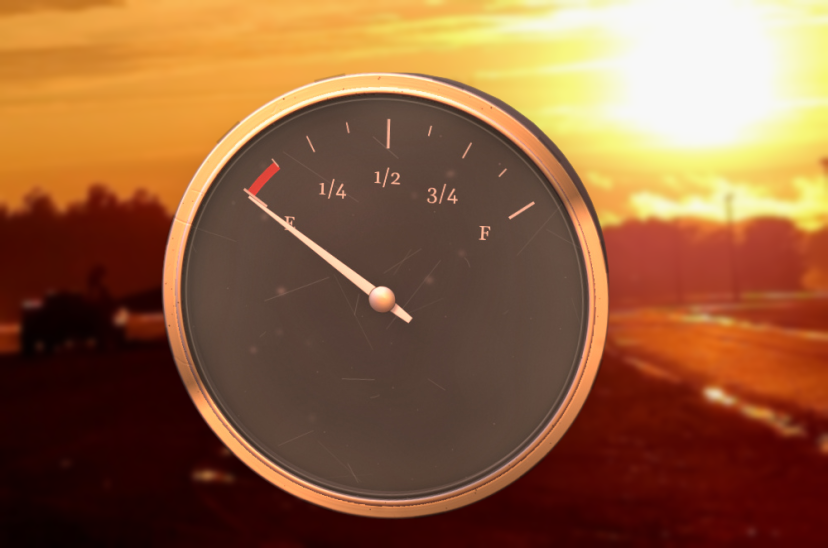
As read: **0**
